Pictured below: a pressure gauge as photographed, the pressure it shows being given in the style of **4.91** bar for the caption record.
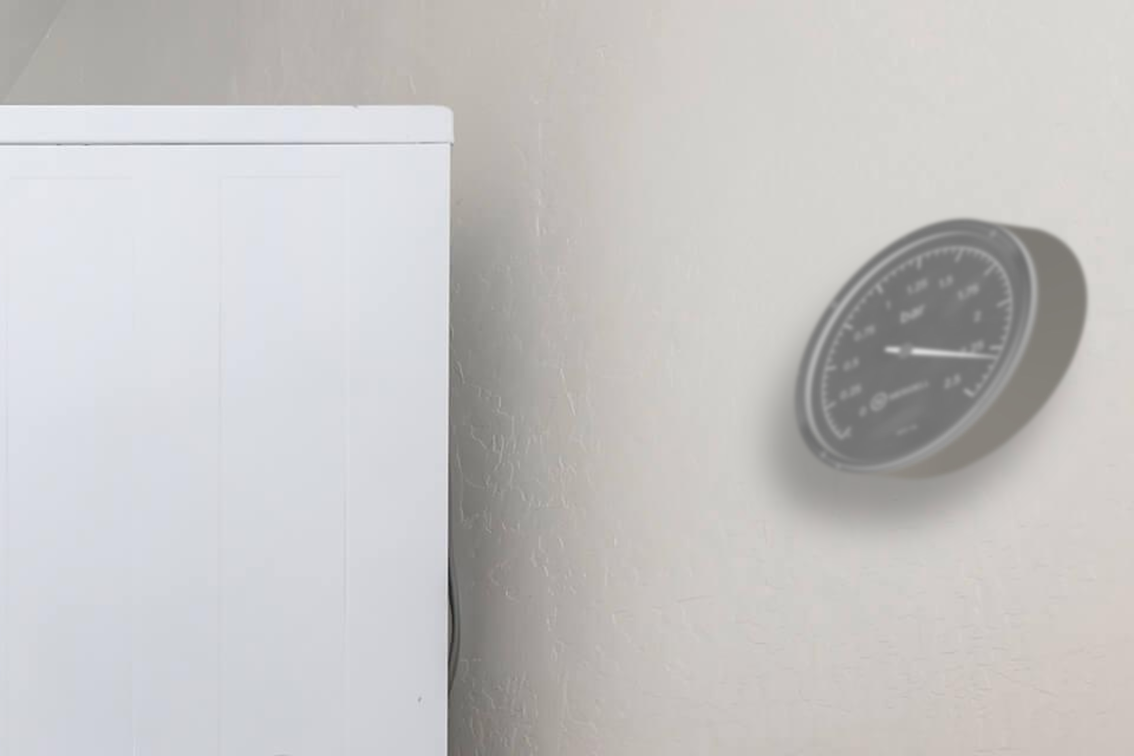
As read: **2.3** bar
